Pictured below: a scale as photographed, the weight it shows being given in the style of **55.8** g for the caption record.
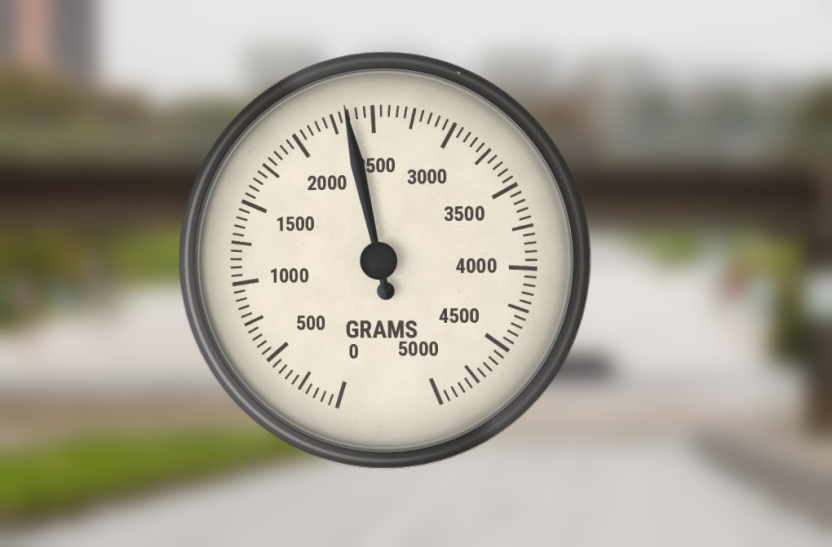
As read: **2350** g
